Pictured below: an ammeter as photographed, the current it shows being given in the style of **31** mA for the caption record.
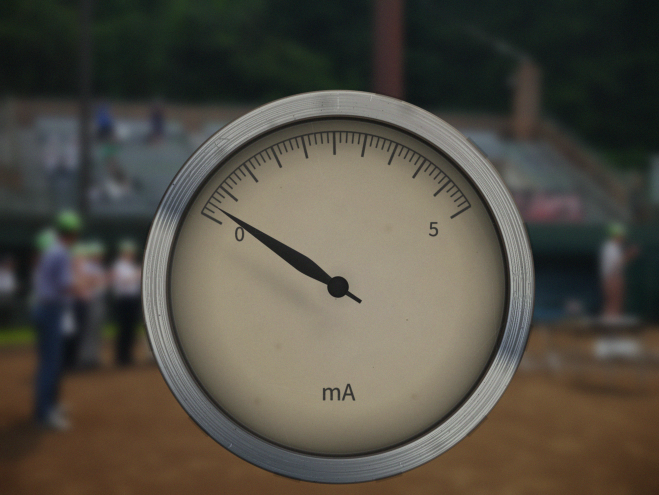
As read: **0.2** mA
